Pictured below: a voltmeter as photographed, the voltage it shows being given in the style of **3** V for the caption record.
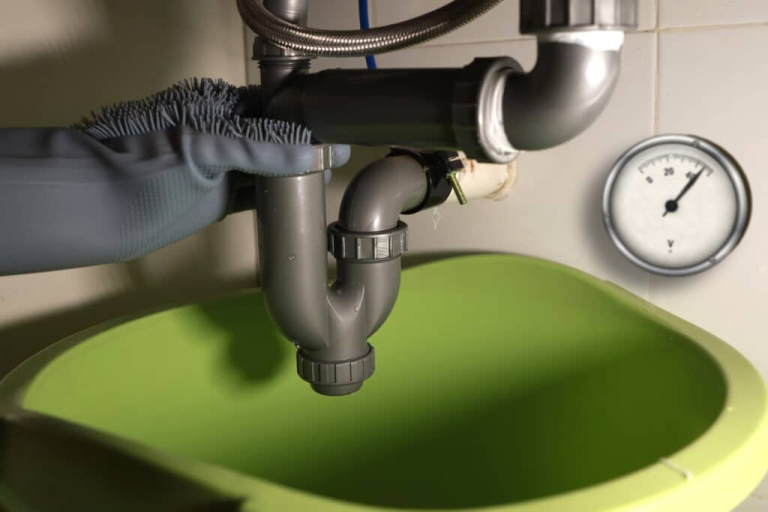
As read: **45** V
